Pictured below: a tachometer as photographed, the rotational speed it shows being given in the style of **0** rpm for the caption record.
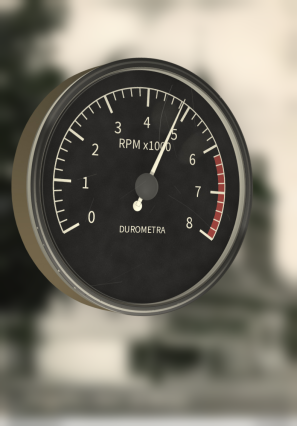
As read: **4800** rpm
